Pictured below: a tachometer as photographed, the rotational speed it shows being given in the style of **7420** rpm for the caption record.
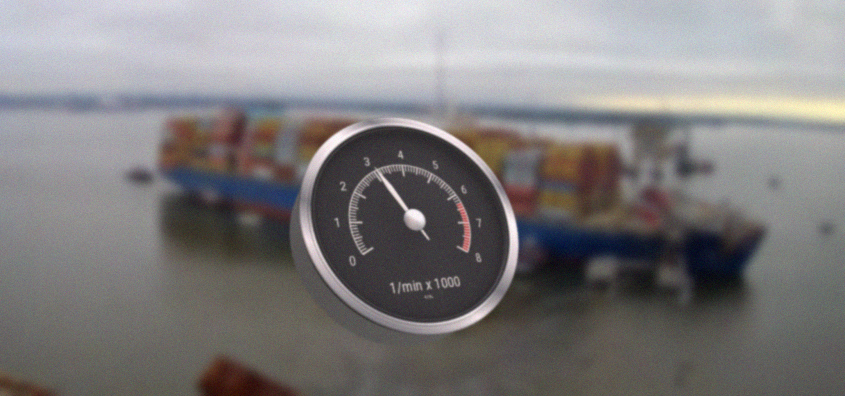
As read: **3000** rpm
